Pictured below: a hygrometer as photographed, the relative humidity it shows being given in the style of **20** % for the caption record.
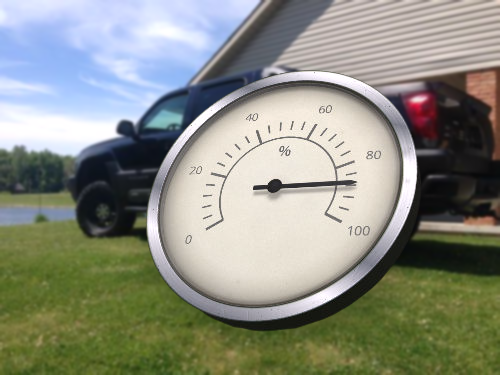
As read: **88** %
